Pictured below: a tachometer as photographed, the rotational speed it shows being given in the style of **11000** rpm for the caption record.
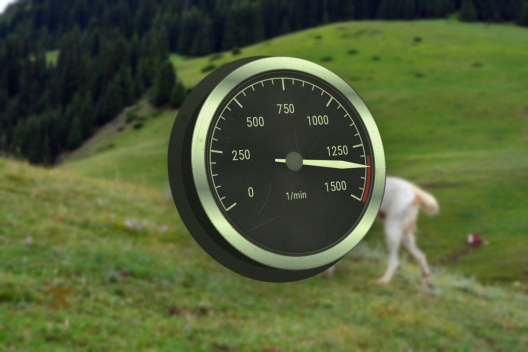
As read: **1350** rpm
